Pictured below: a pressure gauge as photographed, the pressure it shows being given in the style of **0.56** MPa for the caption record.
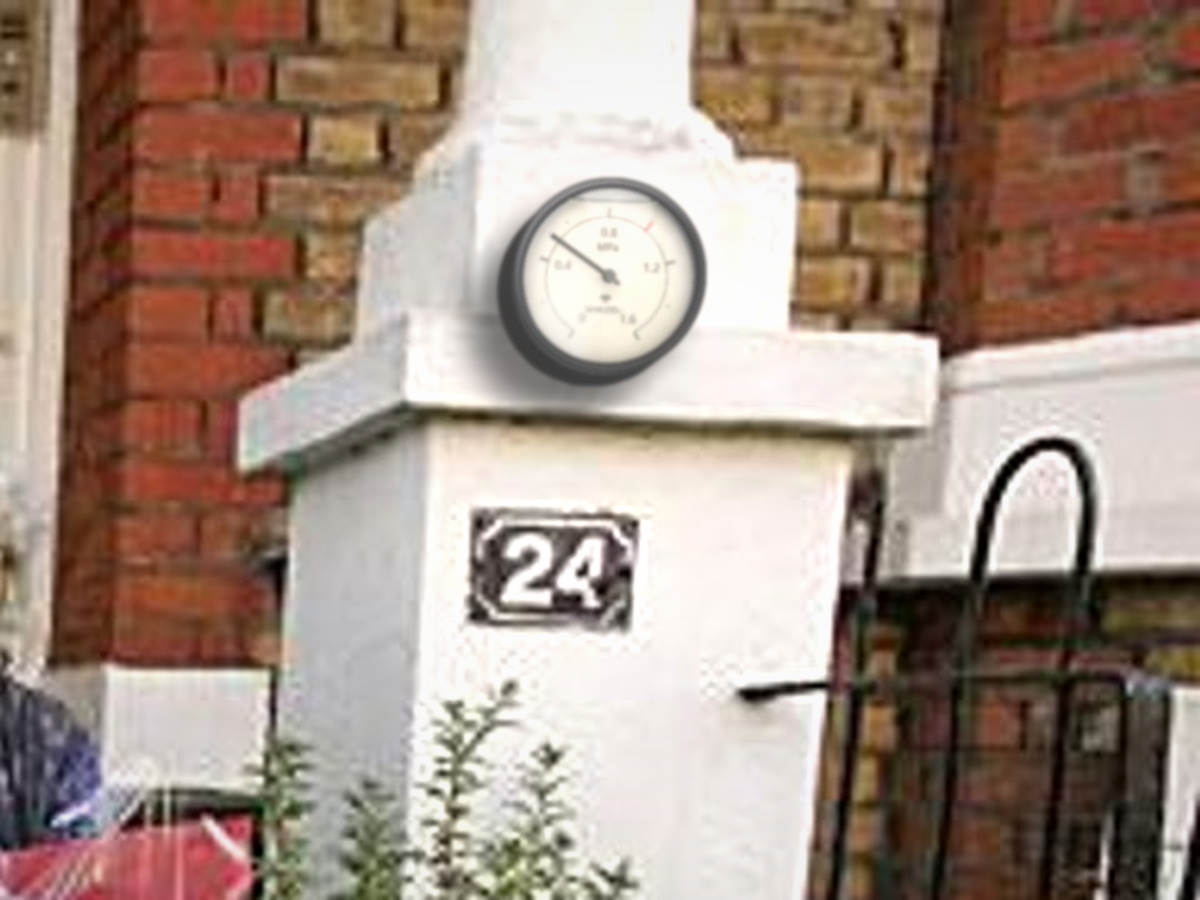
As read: **0.5** MPa
